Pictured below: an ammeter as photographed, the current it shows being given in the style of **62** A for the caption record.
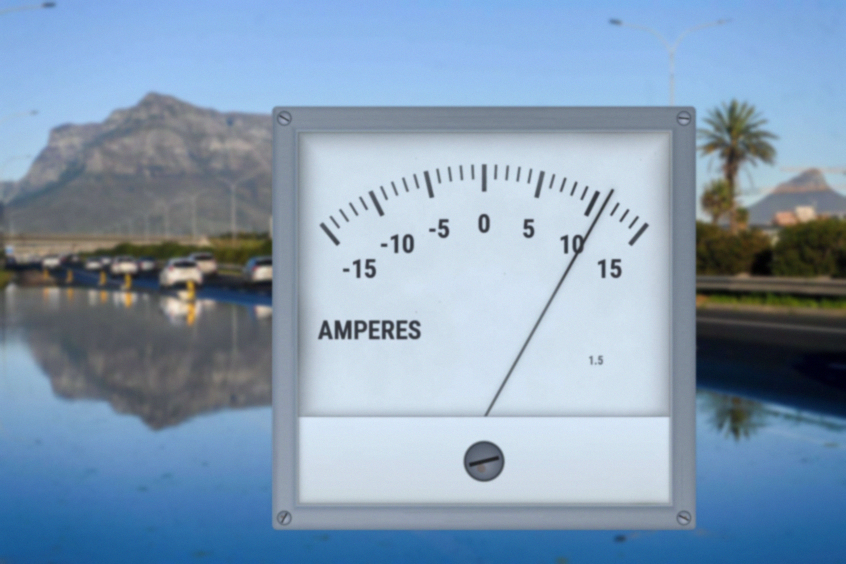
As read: **11** A
